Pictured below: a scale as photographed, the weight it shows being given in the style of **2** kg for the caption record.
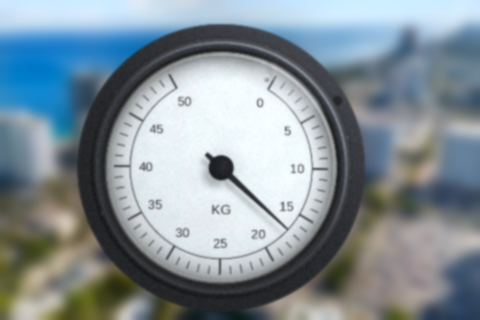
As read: **17** kg
